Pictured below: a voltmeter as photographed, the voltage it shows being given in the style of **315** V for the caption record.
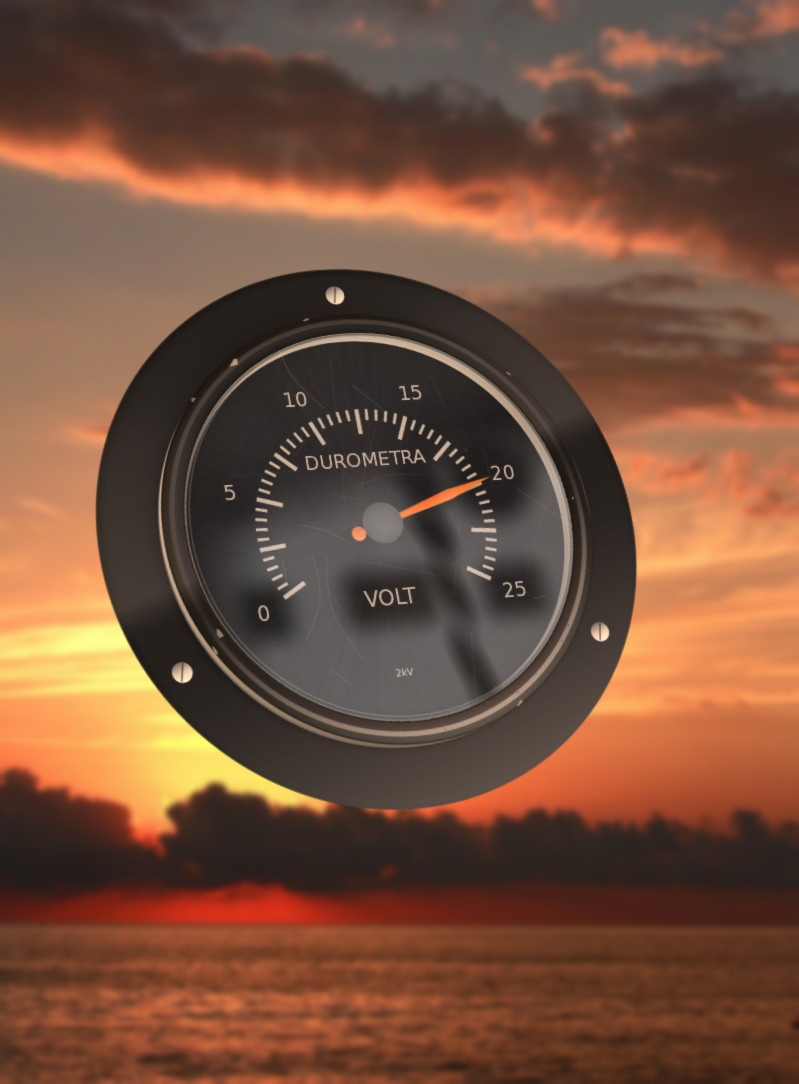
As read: **20** V
